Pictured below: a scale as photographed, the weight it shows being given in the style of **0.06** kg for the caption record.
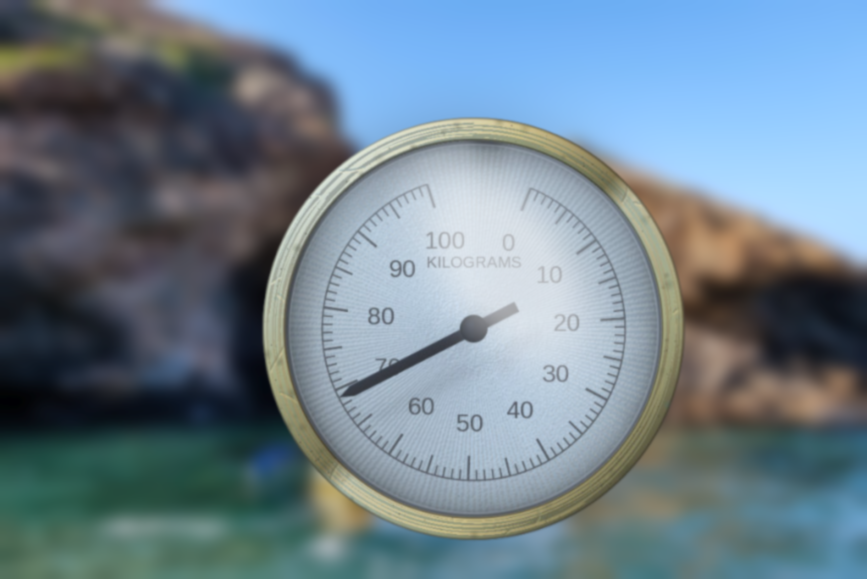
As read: **69** kg
